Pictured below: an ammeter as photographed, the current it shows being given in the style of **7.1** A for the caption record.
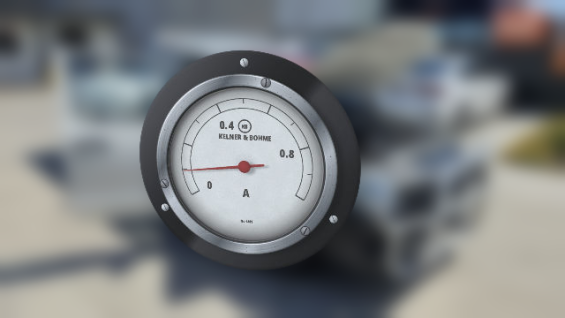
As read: **0.1** A
